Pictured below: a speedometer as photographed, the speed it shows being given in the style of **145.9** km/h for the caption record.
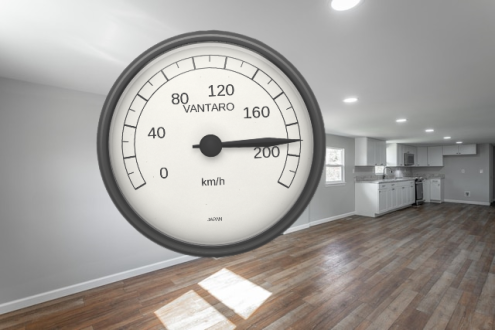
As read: **190** km/h
